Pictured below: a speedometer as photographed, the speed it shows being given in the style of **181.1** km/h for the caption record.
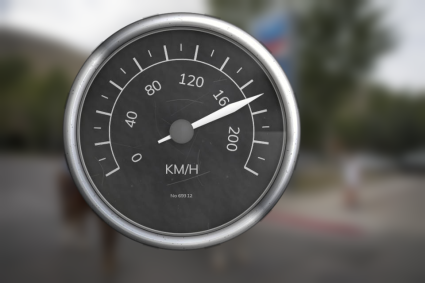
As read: **170** km/h
